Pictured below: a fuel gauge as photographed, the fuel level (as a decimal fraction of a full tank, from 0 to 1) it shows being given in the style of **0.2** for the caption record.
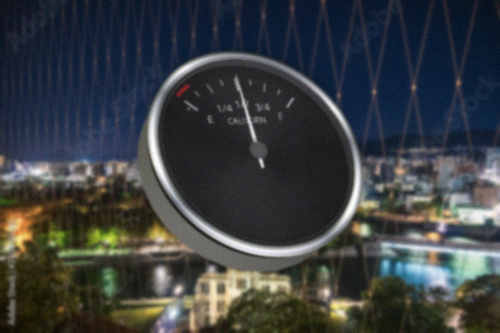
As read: **0.5**
